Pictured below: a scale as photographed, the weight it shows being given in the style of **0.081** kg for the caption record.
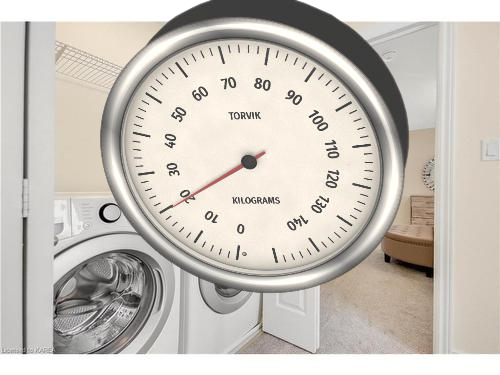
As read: **20** kg
